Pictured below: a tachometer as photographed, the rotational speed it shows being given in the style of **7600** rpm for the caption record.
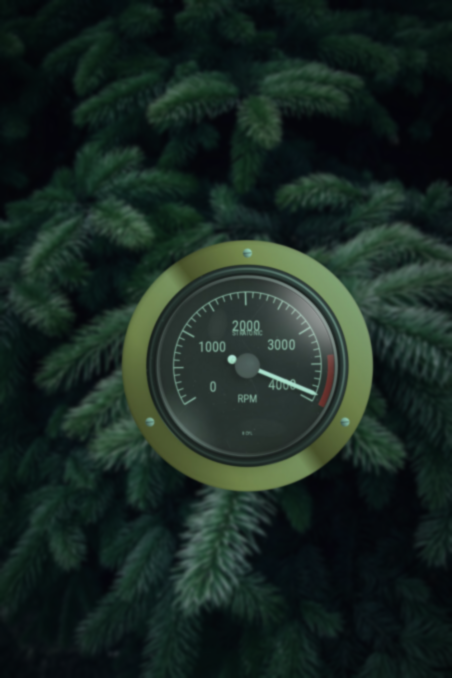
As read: **3900** rpm
